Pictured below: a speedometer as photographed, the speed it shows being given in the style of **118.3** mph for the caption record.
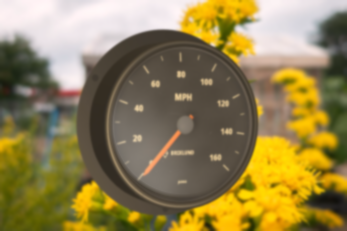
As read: **0** mph
